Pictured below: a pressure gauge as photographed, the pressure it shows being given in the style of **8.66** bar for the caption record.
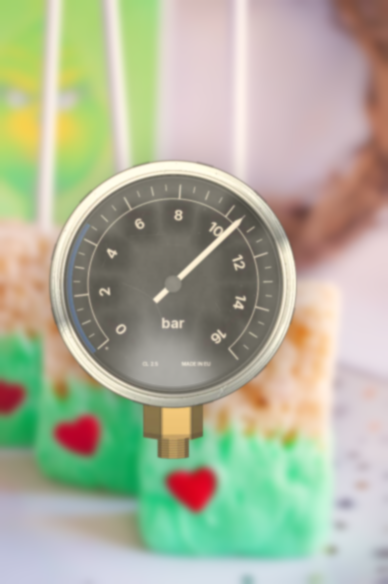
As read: **10.5** bar
